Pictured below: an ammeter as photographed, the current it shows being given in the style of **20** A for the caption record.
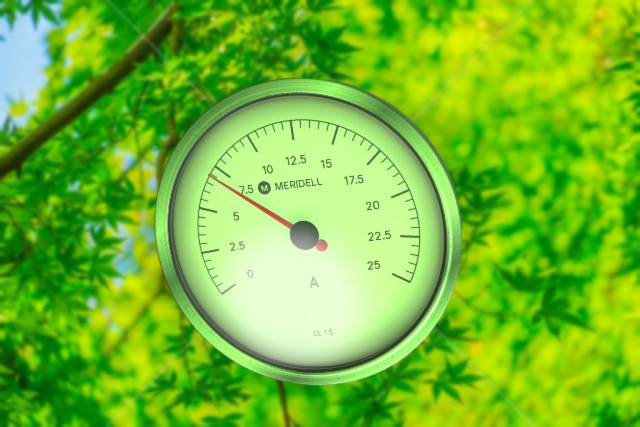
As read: **7** A
